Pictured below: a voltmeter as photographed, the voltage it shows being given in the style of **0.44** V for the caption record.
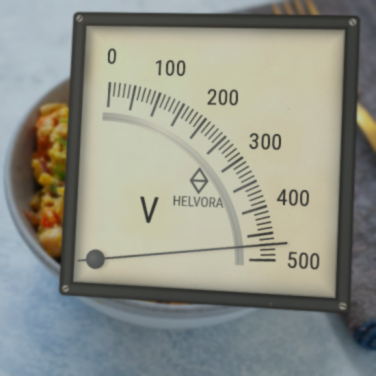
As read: **470** V
